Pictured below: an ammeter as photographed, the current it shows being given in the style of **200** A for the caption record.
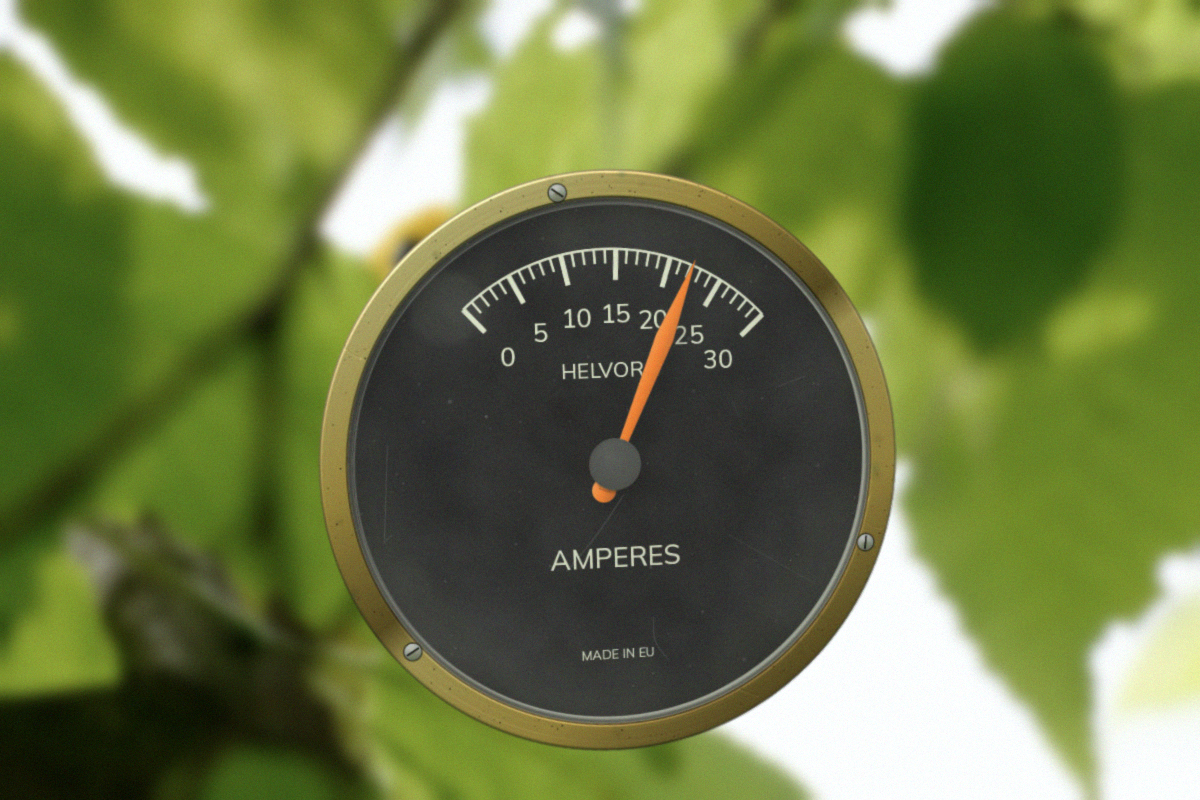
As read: **22** A
